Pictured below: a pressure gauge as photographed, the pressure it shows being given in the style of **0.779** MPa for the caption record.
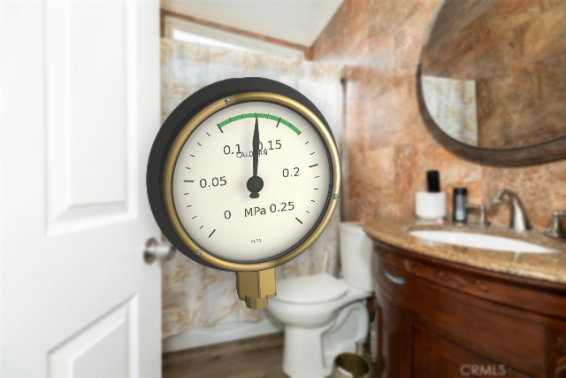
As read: **0.13** MPa
